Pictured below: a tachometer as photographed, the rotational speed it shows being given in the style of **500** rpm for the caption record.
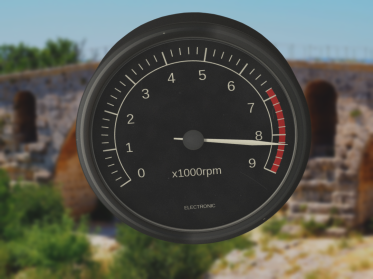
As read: **8200** rpm
